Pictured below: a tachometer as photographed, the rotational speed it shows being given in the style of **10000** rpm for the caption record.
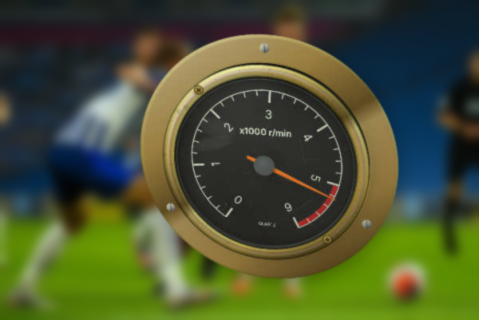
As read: **5200** rpm
